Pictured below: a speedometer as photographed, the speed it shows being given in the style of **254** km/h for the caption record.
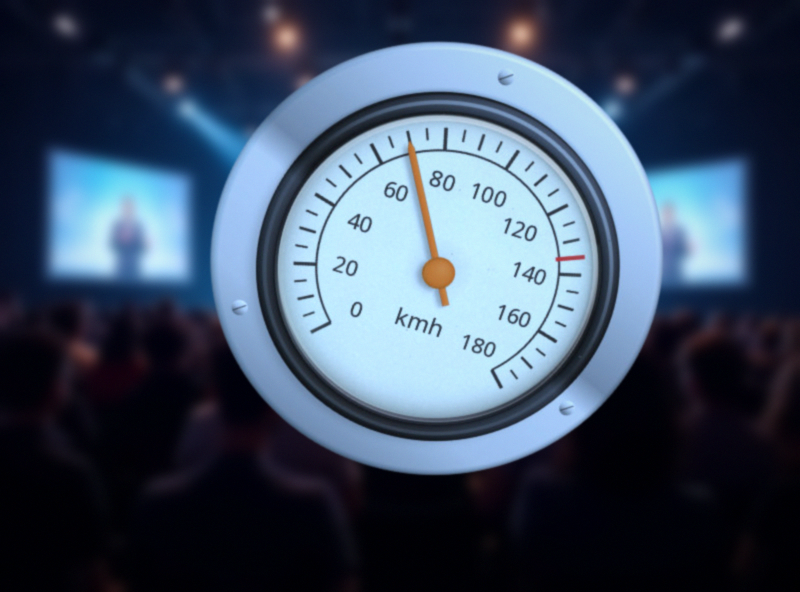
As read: **70** km/h
